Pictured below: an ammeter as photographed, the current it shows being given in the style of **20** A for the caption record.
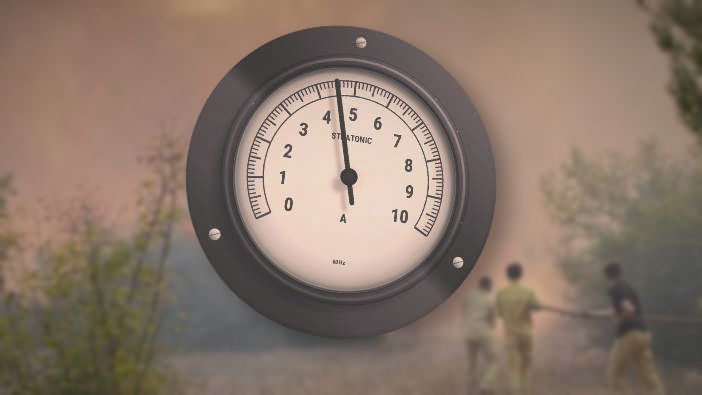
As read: **4.5** A
